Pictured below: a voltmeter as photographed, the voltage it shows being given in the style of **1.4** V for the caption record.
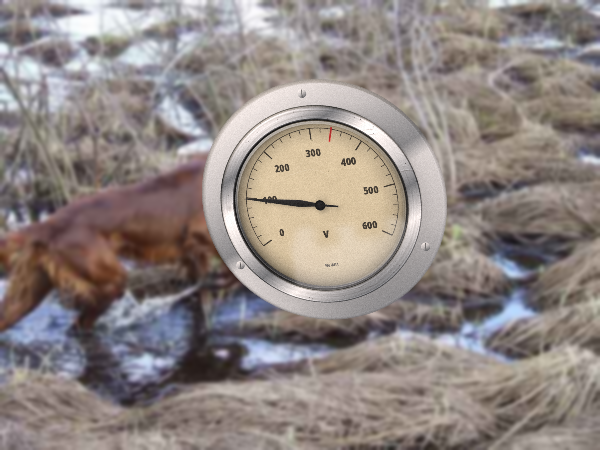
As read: **100** V
